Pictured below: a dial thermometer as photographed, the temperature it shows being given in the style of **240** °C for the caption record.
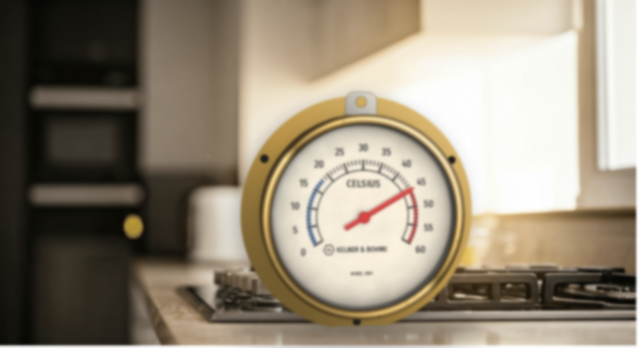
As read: **45** °C
